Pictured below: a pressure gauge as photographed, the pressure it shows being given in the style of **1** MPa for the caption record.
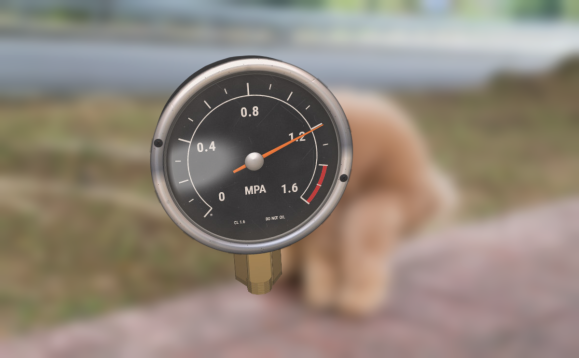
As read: **1.2** MPa
